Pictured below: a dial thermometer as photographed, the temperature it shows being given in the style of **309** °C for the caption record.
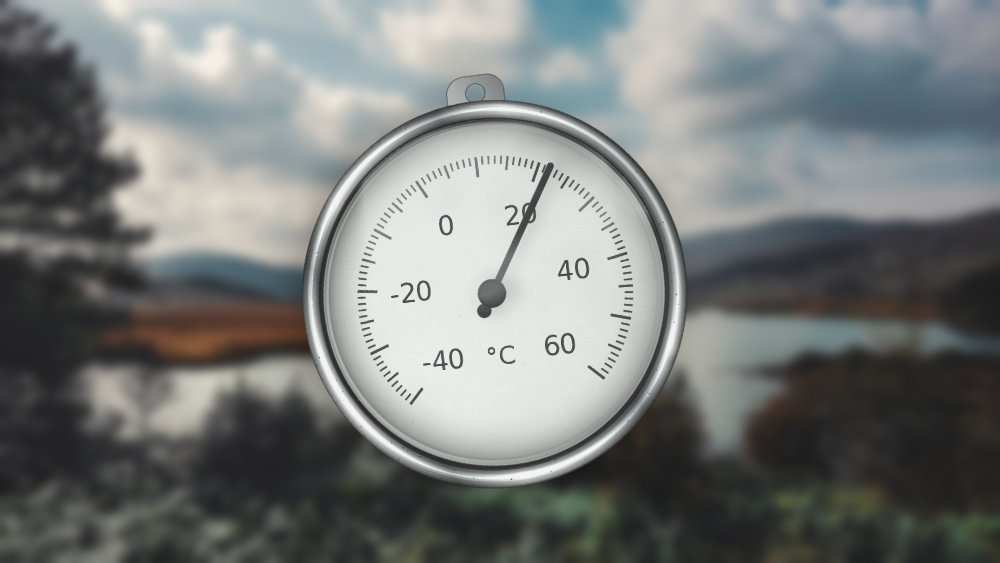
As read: **22** °C
